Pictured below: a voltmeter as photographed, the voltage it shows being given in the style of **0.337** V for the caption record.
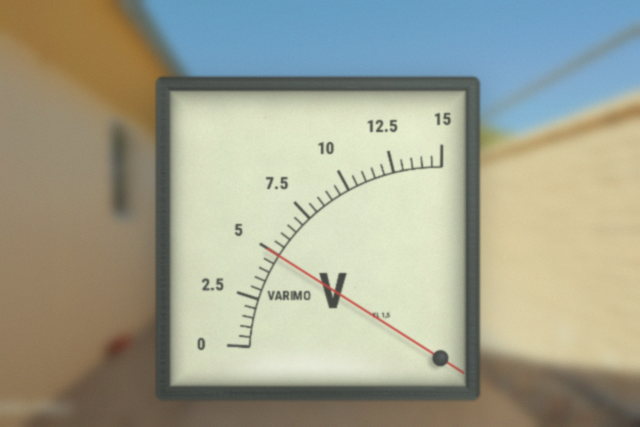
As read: **5** V
